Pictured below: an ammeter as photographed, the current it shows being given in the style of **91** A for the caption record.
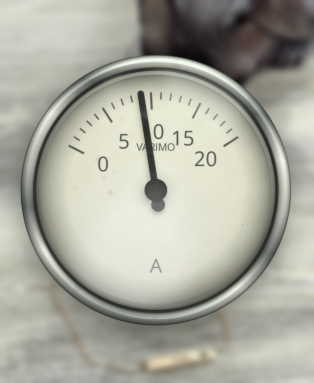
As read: **9** A
